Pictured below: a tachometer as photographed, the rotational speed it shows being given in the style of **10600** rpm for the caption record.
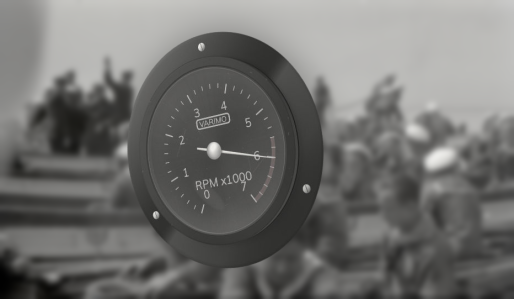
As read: **6000** rpm
